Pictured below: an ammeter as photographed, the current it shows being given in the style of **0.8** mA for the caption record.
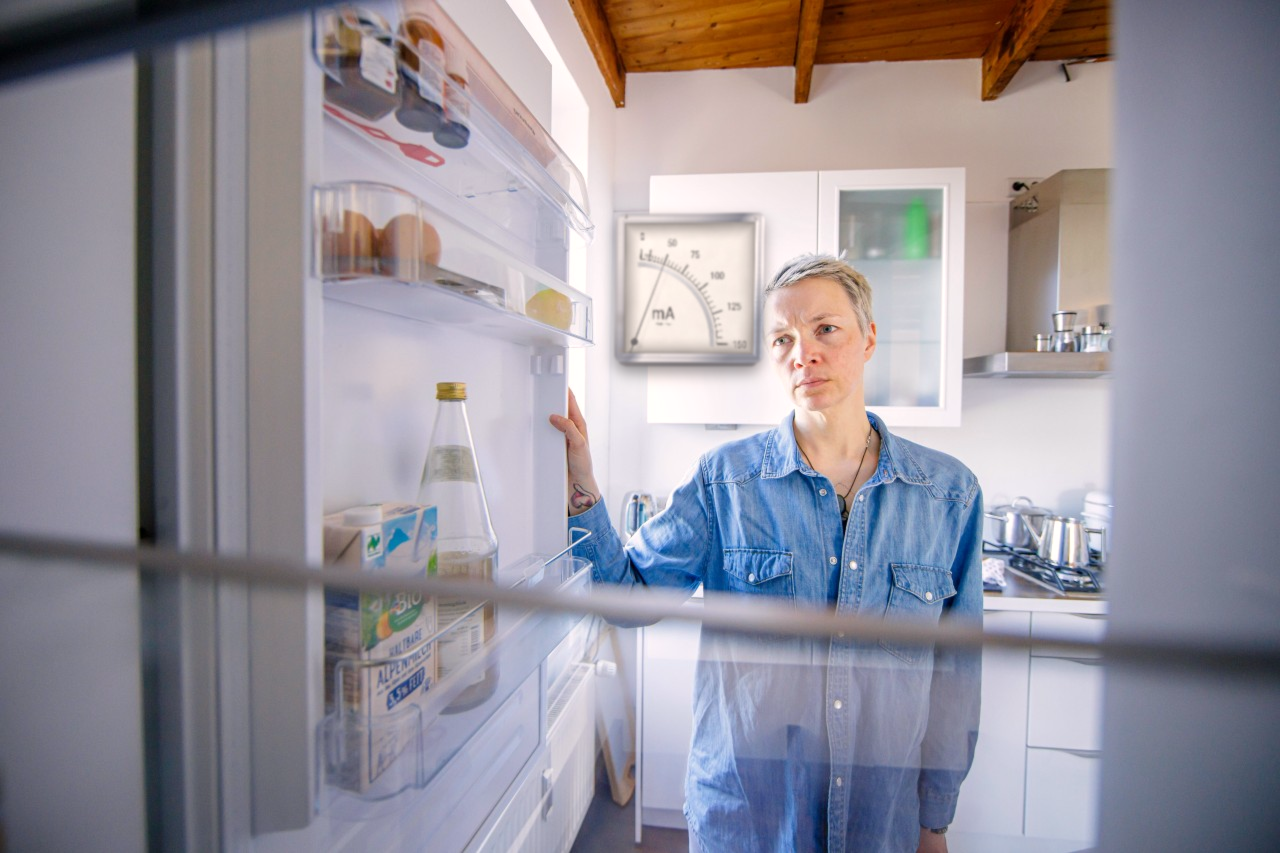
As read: **50** mA
